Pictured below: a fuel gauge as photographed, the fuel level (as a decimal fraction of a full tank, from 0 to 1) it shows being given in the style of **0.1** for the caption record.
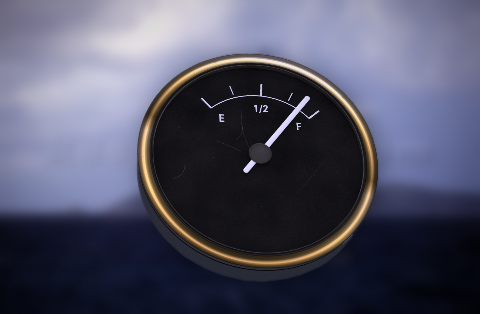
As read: **0.875**
